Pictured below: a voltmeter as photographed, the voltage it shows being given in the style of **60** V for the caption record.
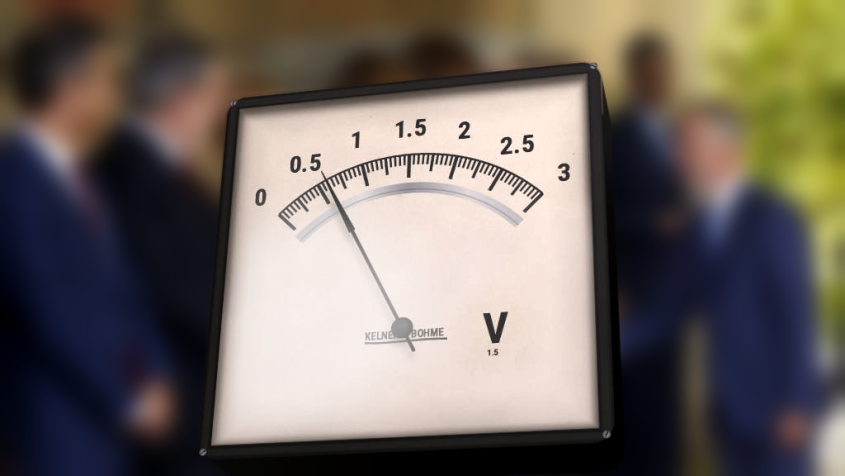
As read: **0.6** V
